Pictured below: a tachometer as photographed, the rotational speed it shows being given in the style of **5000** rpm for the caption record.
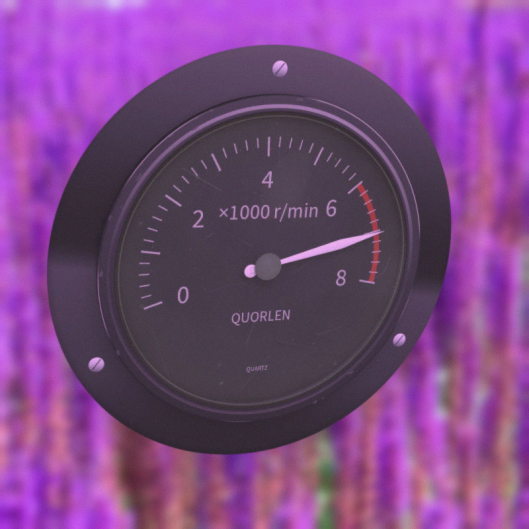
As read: **7000** rpm
